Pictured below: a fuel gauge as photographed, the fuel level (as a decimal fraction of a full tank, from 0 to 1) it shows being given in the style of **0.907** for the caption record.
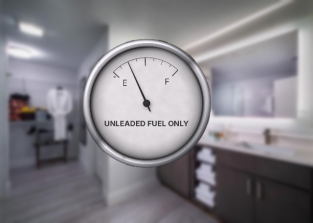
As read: **0.25**
